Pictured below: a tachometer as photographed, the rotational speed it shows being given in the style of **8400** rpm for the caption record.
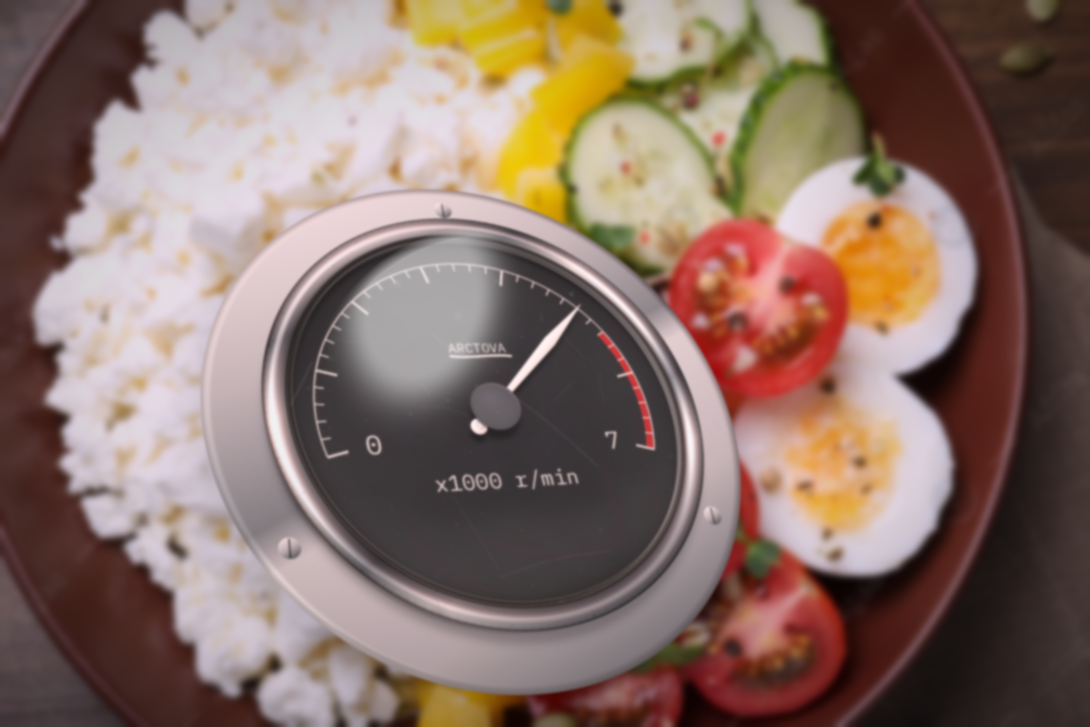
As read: **5000** rpm
